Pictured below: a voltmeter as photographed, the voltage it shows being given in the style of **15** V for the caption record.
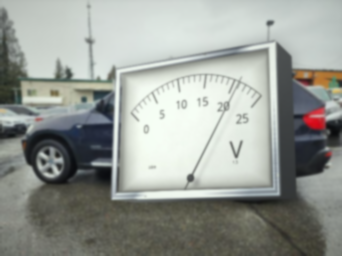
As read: **21** V
